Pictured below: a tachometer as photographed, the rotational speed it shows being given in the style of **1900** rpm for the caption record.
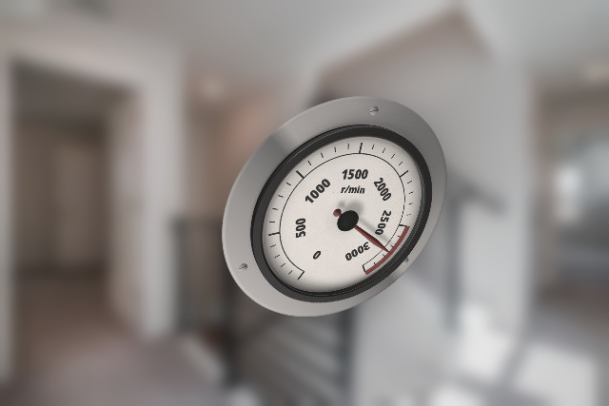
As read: **2750** rpm
